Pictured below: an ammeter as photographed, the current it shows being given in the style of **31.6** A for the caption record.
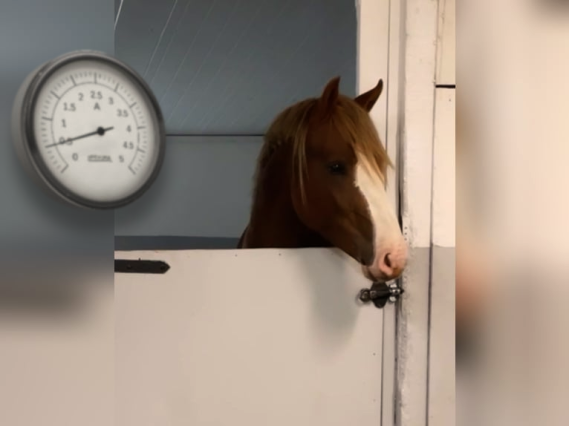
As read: **0.5** A
